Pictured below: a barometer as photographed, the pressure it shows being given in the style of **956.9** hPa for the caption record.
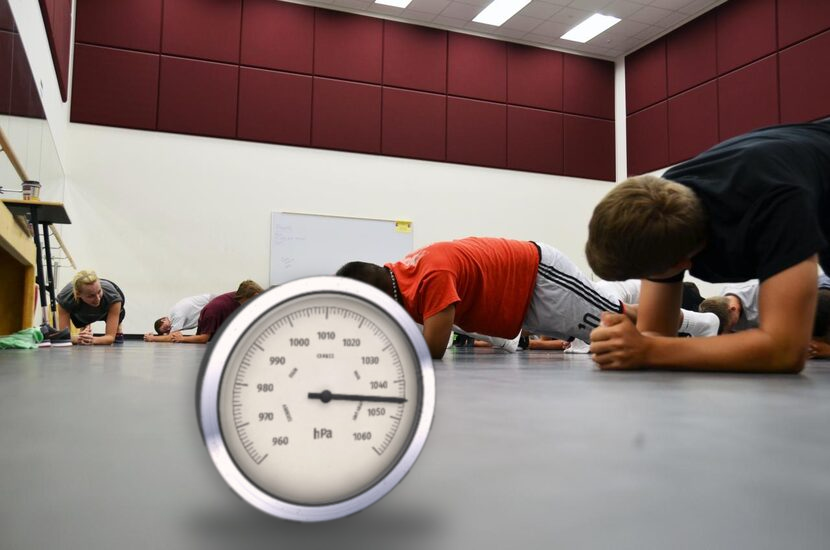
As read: **1045** hPa
